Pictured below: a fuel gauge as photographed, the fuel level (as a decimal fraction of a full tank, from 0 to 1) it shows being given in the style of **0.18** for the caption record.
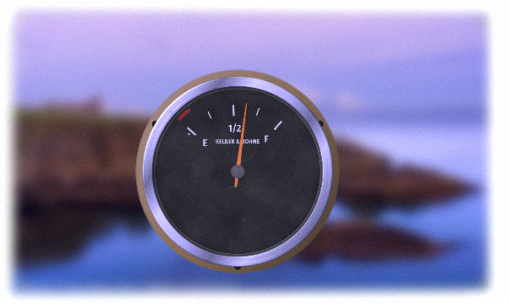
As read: **0.625**
